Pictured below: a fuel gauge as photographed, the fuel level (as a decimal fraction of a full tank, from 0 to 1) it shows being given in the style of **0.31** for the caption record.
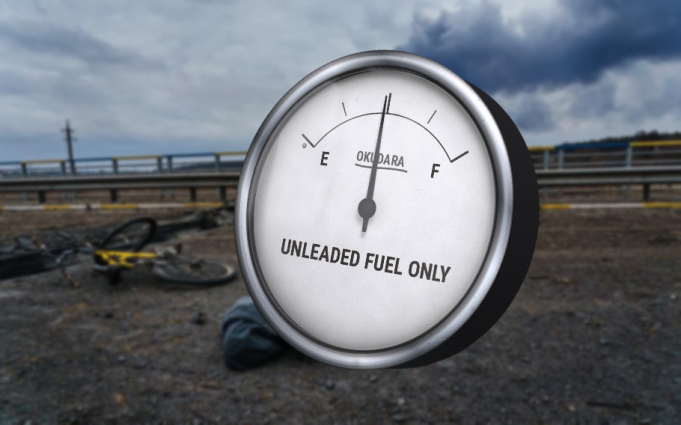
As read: **0.5**
